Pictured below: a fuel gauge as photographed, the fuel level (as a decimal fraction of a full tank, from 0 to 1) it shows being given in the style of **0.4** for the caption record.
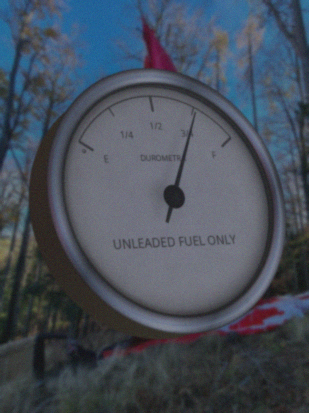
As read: **0.75**
